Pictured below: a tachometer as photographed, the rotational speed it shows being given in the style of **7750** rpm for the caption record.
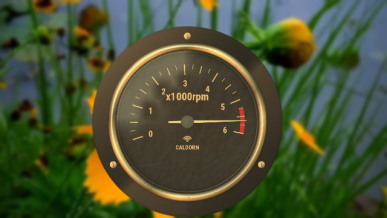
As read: **5625** rpm
